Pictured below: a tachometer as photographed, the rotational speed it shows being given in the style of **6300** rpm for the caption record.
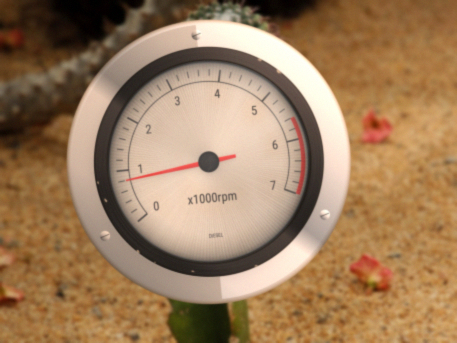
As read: **800** rpm
